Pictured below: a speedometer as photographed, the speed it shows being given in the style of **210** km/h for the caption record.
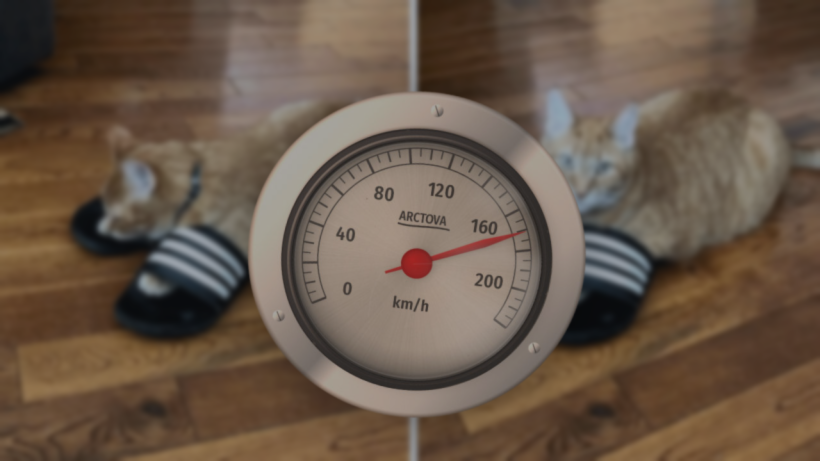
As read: **170** km/h
